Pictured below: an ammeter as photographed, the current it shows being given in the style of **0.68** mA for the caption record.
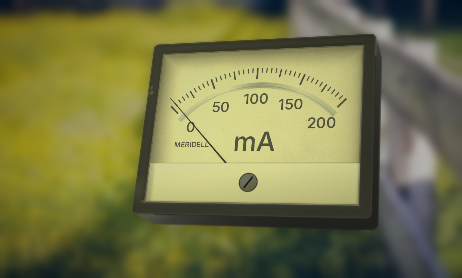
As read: **5** mA
